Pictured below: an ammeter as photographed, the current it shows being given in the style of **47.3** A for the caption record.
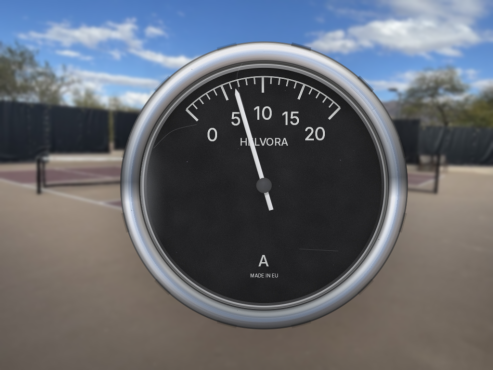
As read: **6.5** A
